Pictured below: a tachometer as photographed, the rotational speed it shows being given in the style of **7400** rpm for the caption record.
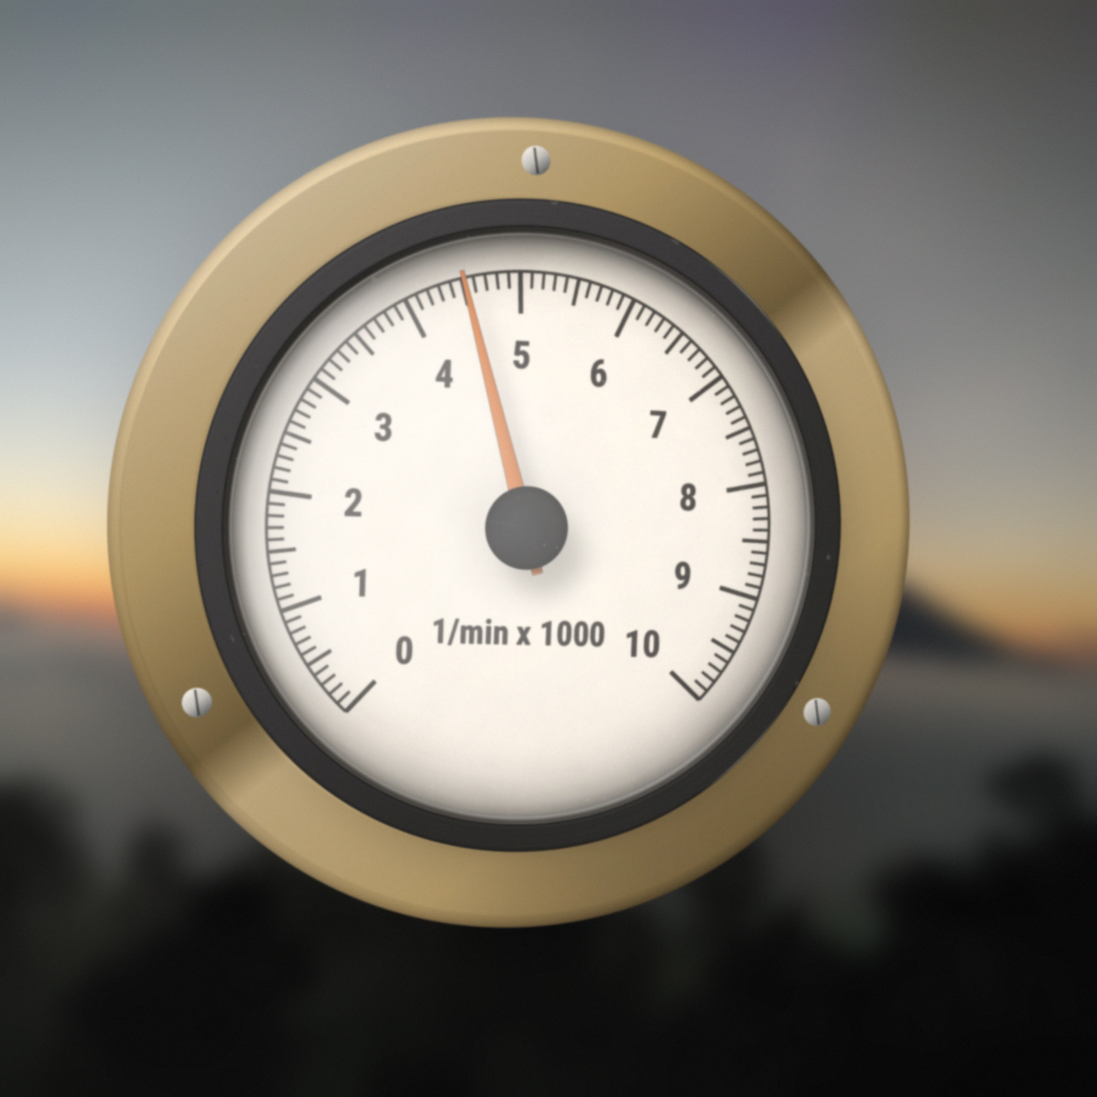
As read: **4500** rpm
